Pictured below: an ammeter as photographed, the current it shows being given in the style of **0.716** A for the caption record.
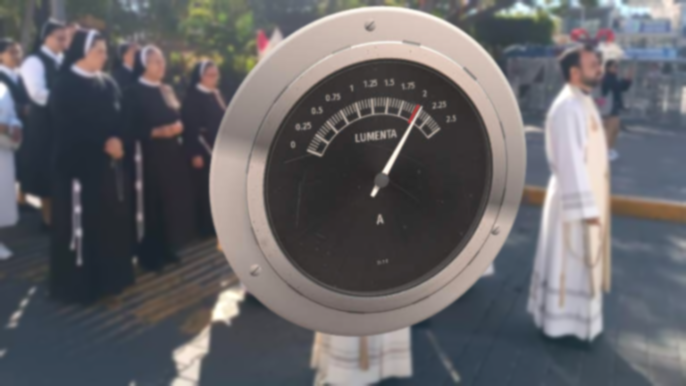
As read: **2** A
